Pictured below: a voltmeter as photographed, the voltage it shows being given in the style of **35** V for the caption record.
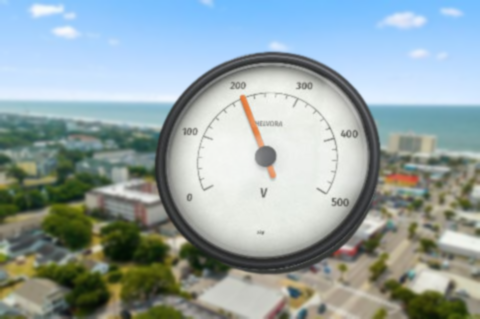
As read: **200** V
